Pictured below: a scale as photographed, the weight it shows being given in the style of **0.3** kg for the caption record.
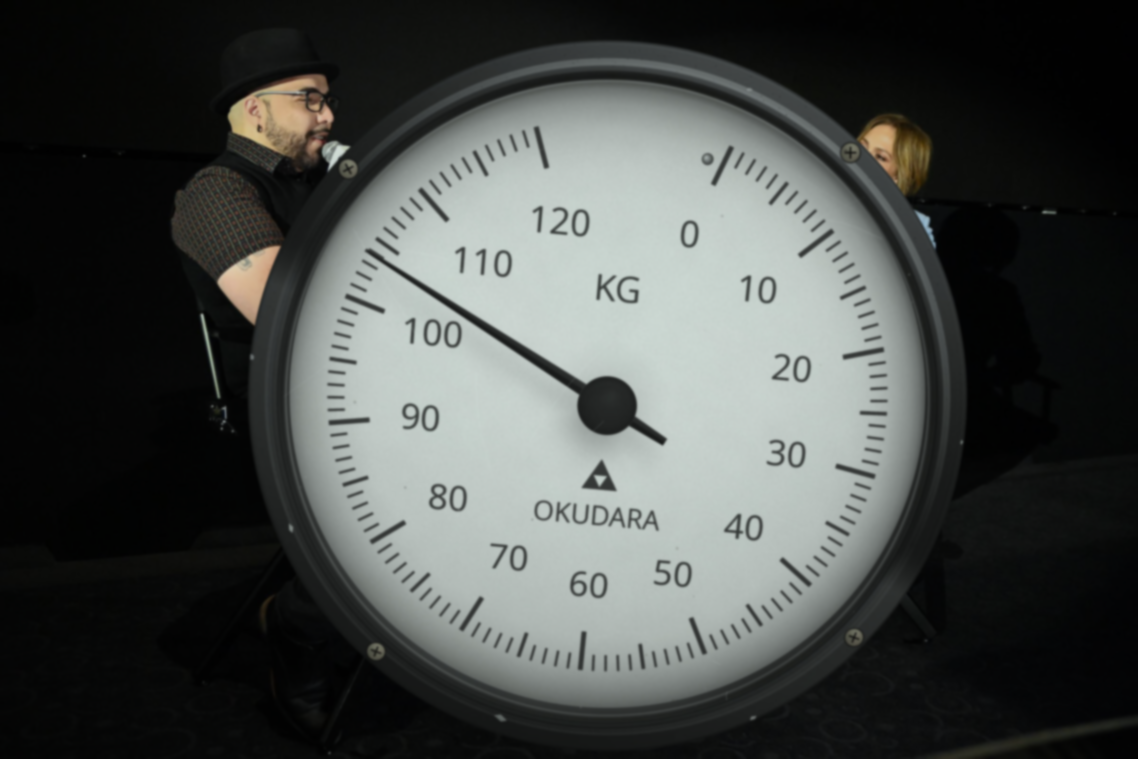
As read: **104** kg
